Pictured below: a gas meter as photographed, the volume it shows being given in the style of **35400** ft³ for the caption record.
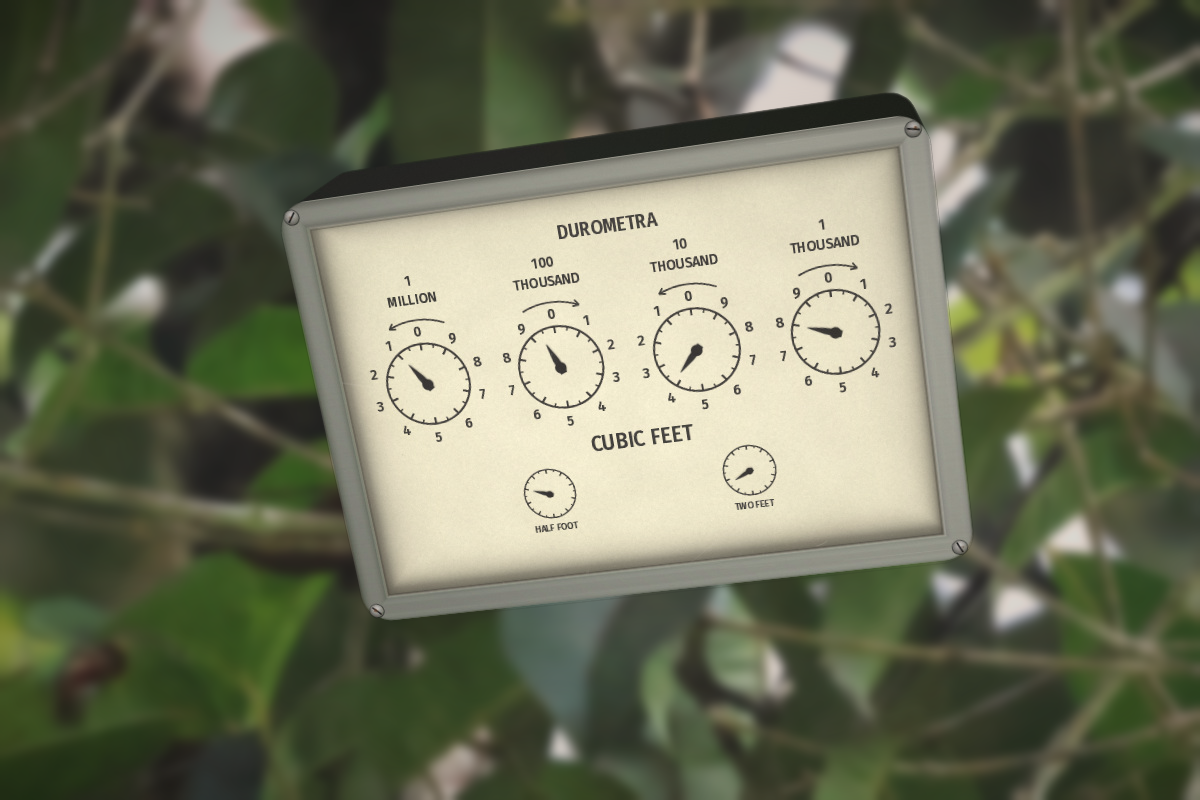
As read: **93800** ft³
